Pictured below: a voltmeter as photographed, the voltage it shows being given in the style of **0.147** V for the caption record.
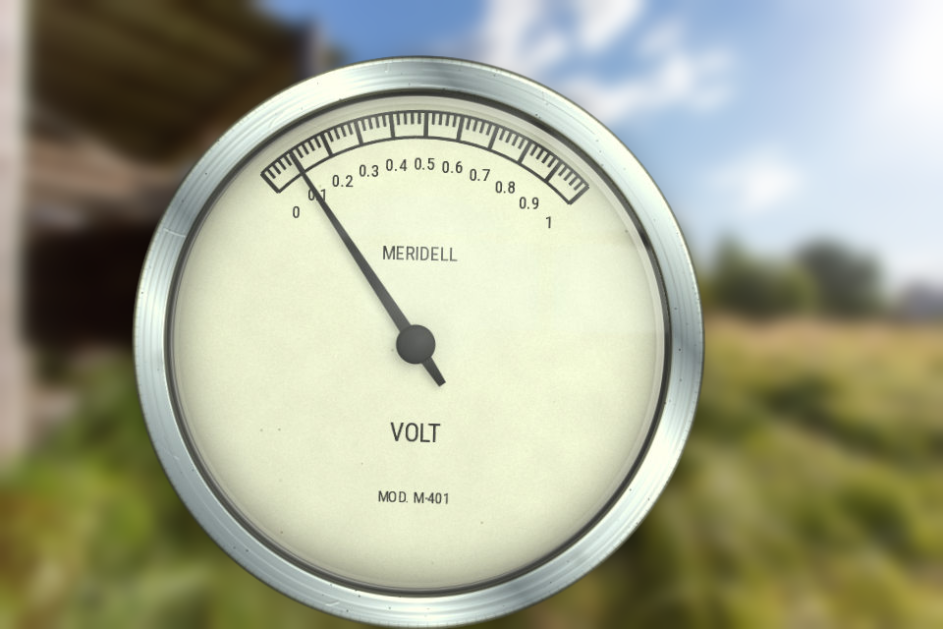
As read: **0.1** V
